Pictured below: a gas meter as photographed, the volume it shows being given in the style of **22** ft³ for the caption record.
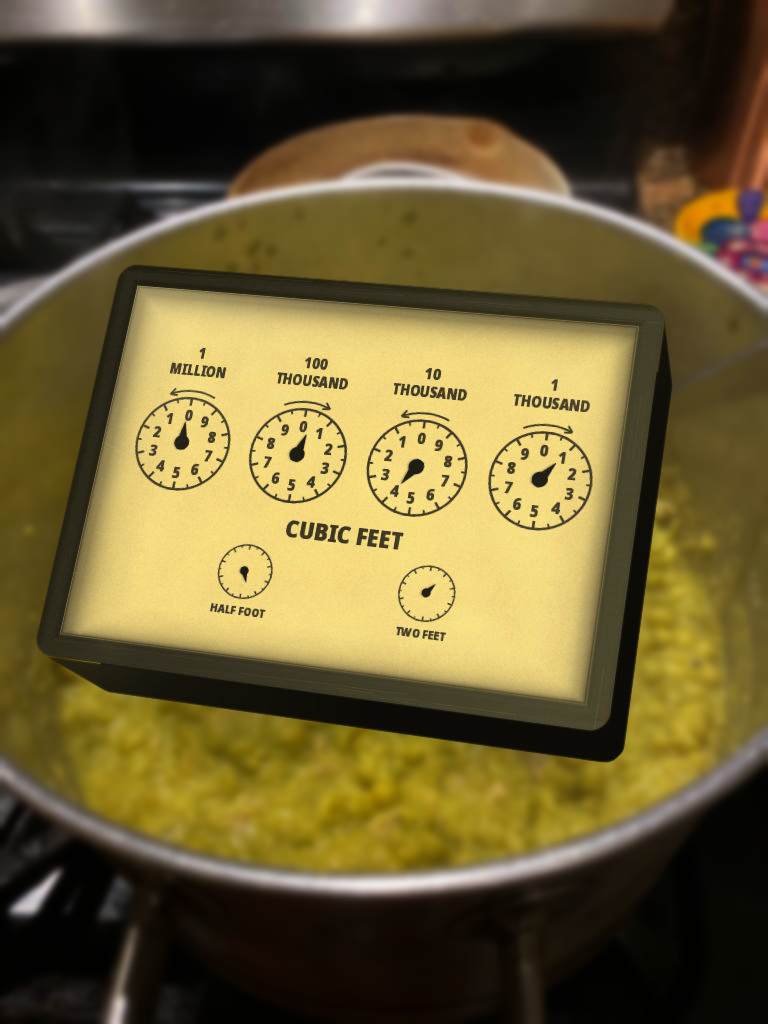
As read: **4100** ft³
